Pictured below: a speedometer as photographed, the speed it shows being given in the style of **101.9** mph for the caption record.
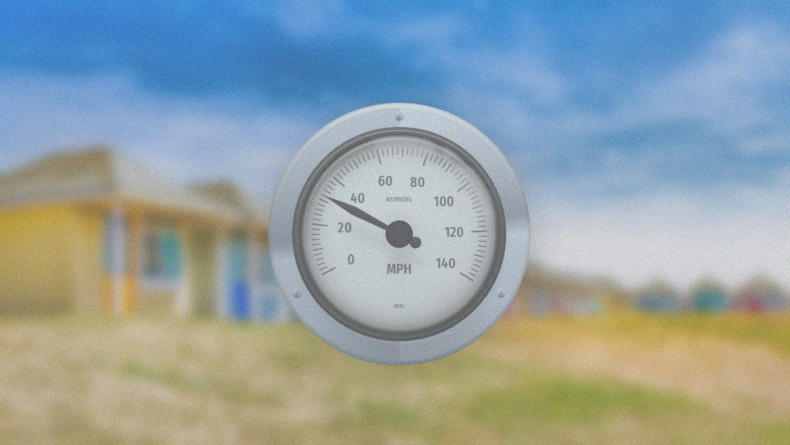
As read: **32** mph
